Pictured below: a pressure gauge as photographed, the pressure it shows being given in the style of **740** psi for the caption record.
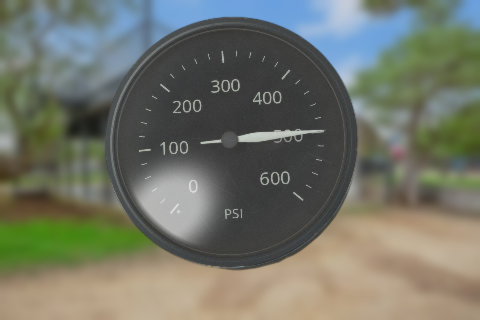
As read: **500** psi
